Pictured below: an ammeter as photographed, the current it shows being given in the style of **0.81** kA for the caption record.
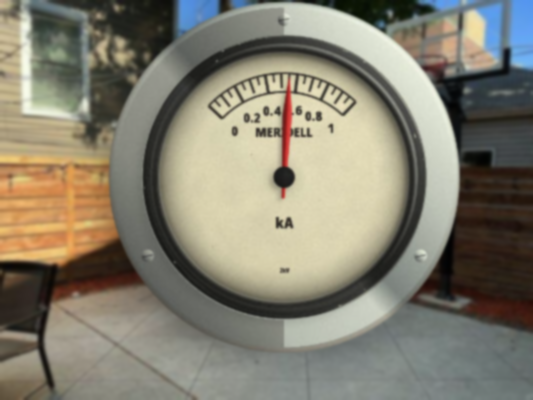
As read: **0.55** kA
